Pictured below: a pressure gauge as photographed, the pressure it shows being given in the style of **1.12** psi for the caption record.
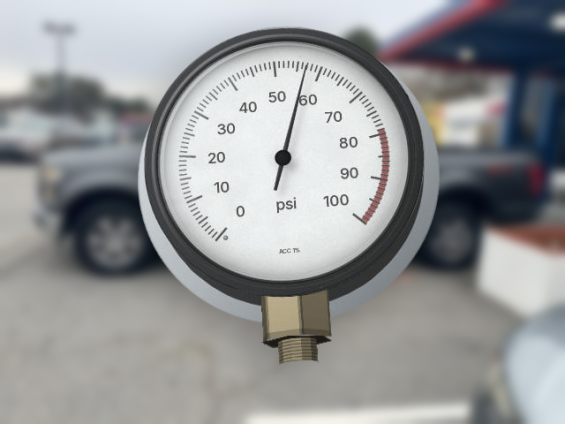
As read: **57** psi
